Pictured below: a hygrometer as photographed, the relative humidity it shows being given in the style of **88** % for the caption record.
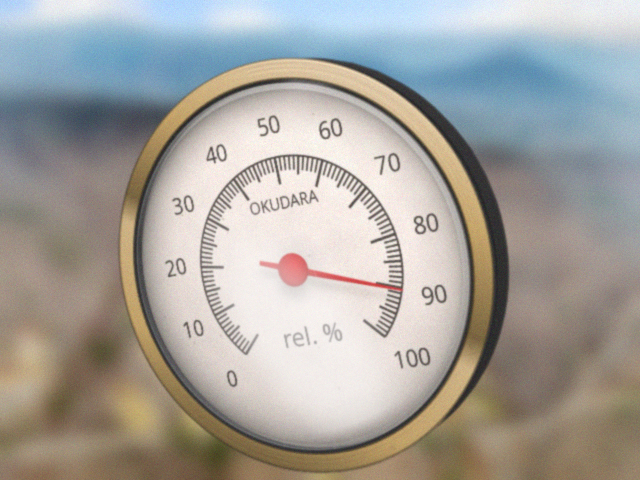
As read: **90** %
